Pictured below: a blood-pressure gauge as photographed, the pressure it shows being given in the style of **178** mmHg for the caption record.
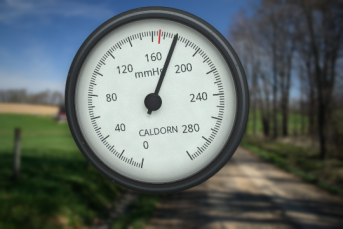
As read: **180** mmHg
